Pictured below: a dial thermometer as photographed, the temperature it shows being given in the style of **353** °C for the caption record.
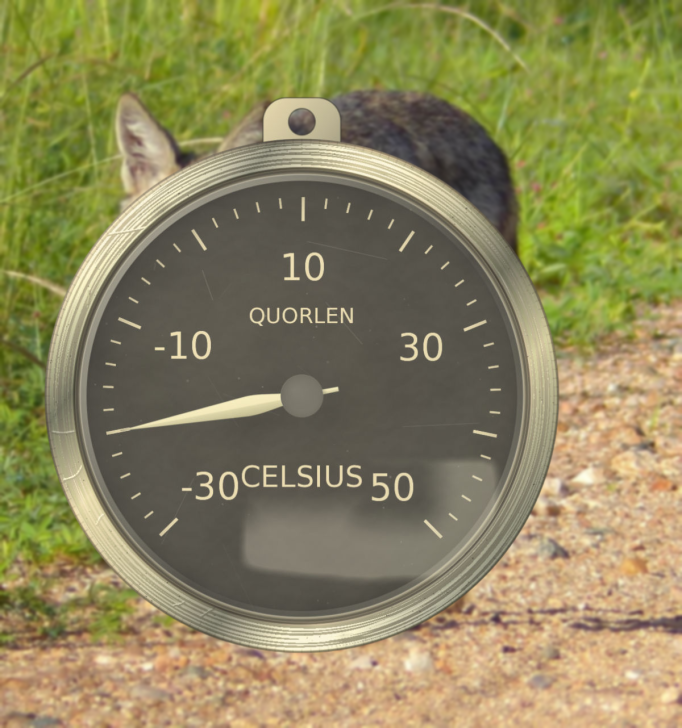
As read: **-20** °C
